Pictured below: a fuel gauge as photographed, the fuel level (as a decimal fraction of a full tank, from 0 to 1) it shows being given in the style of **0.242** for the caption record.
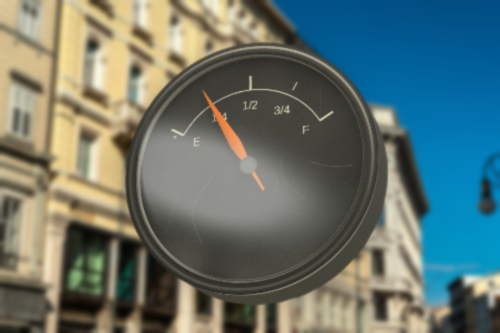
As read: **0.25**
